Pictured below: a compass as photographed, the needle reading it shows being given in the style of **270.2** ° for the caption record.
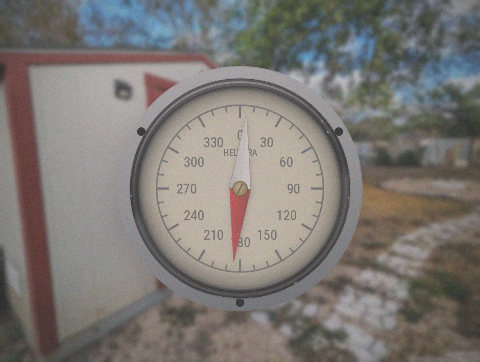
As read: **185** °
